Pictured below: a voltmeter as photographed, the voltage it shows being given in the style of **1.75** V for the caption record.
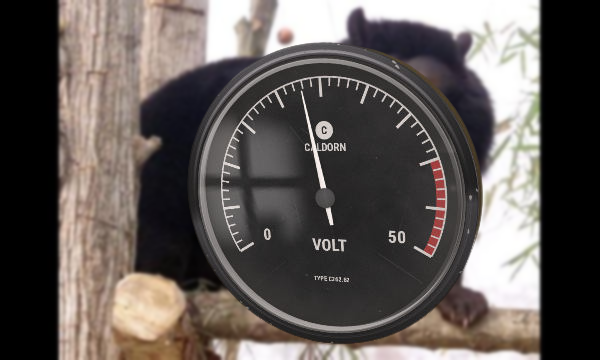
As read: **23** V
